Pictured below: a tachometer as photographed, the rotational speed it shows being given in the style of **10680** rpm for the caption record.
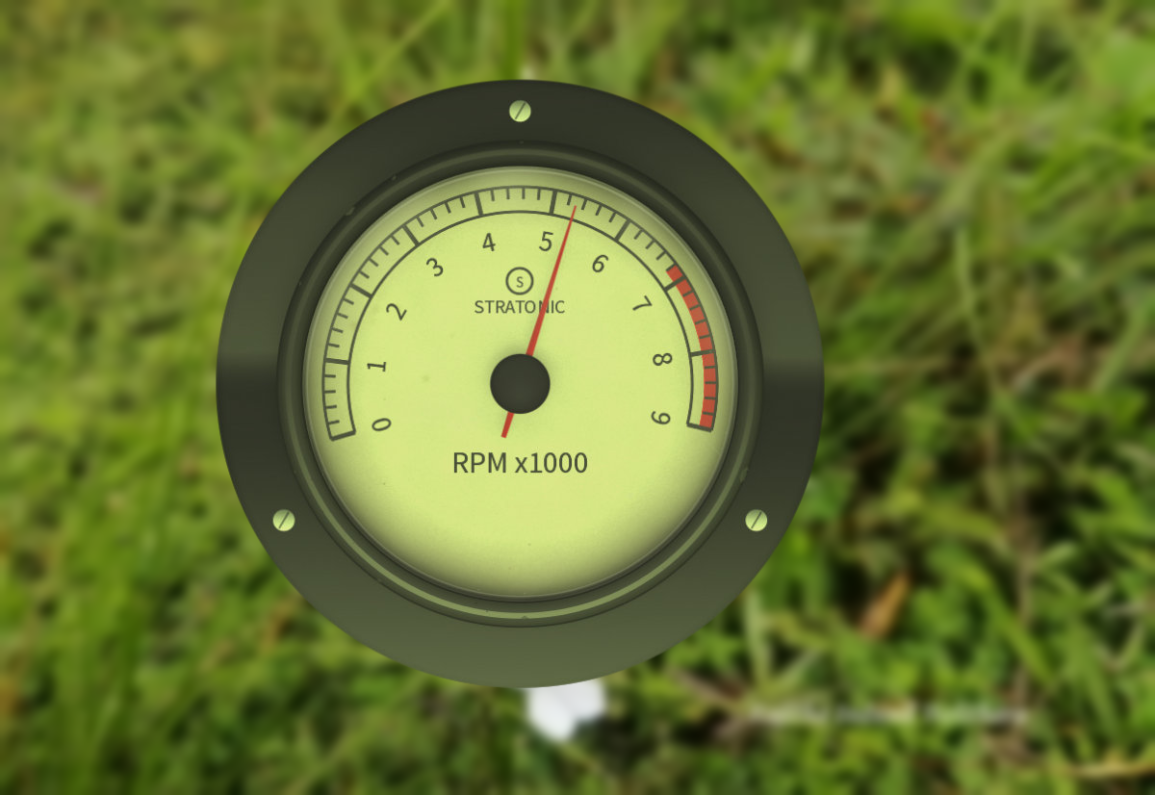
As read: **5300** rpm
